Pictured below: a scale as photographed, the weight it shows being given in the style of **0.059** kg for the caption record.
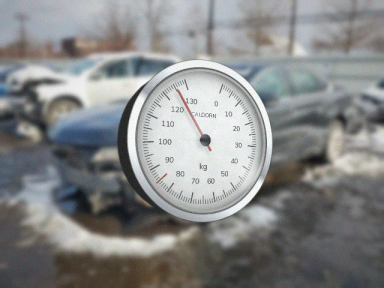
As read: **125** kg
